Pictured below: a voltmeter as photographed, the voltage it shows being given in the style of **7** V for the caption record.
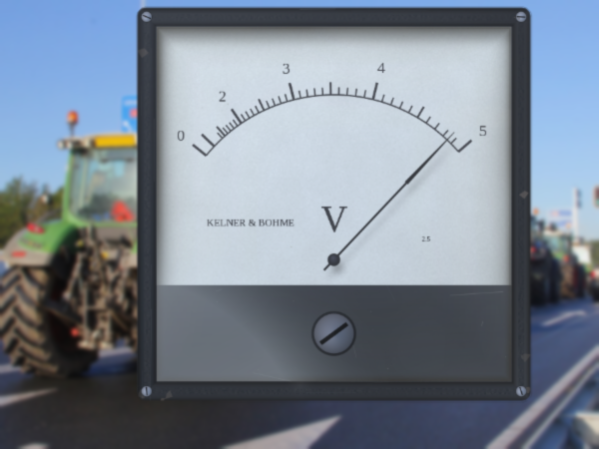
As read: **4.85** V
